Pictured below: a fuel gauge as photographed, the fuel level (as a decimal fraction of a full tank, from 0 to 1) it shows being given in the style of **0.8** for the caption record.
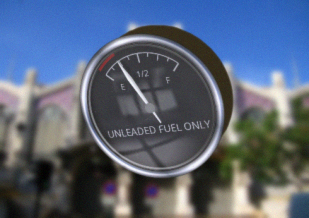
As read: **0.25**
